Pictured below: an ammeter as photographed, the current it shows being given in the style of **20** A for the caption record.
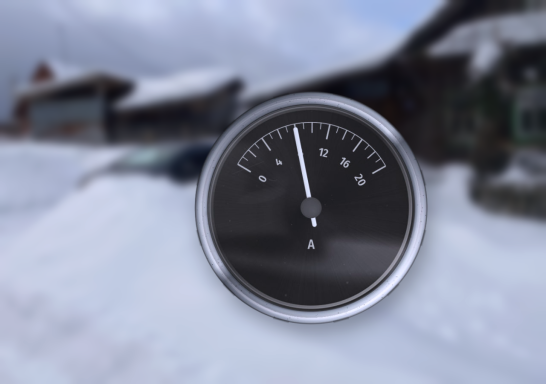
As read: **8** A
